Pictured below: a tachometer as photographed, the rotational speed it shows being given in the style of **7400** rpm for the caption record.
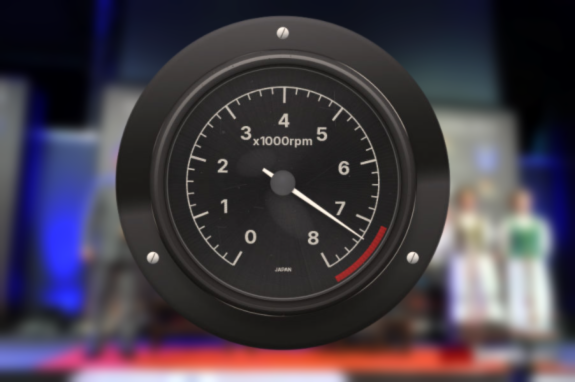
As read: **7300** rpm
